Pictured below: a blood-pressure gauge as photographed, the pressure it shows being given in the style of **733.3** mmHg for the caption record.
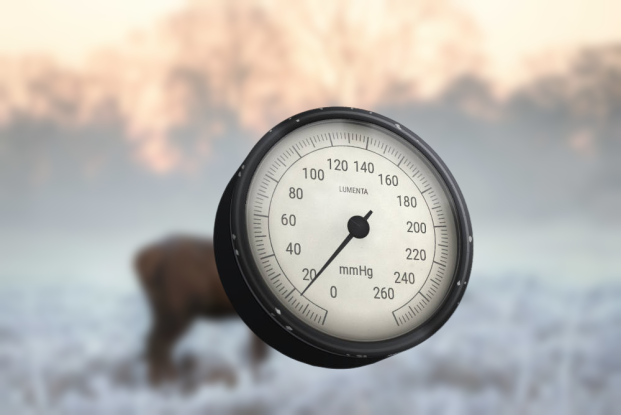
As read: **16** mmHg
